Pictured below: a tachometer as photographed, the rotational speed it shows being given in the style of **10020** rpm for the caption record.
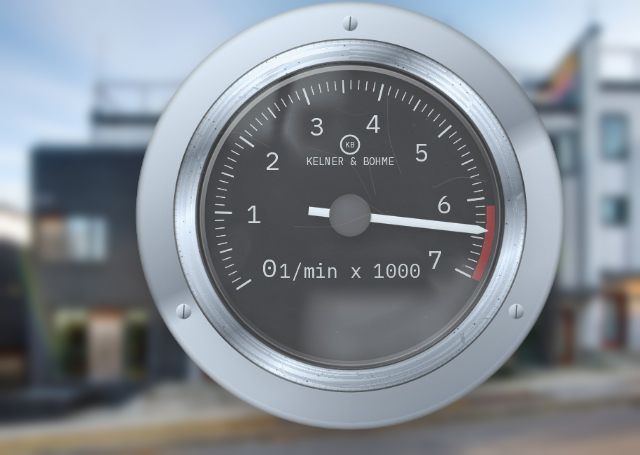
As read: **6400** rpm
